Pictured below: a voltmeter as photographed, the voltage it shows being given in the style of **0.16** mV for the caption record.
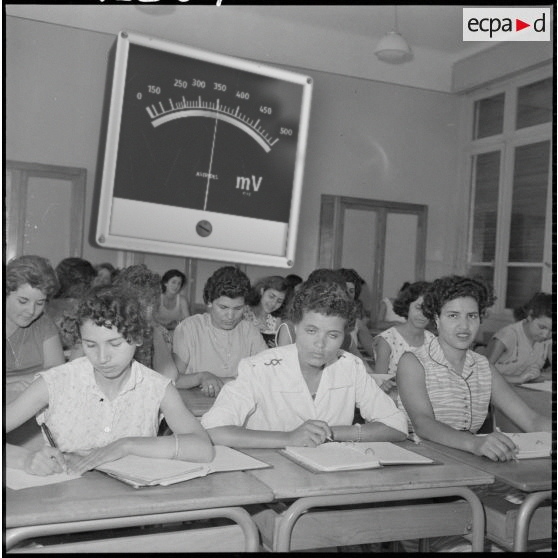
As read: **350** mV
